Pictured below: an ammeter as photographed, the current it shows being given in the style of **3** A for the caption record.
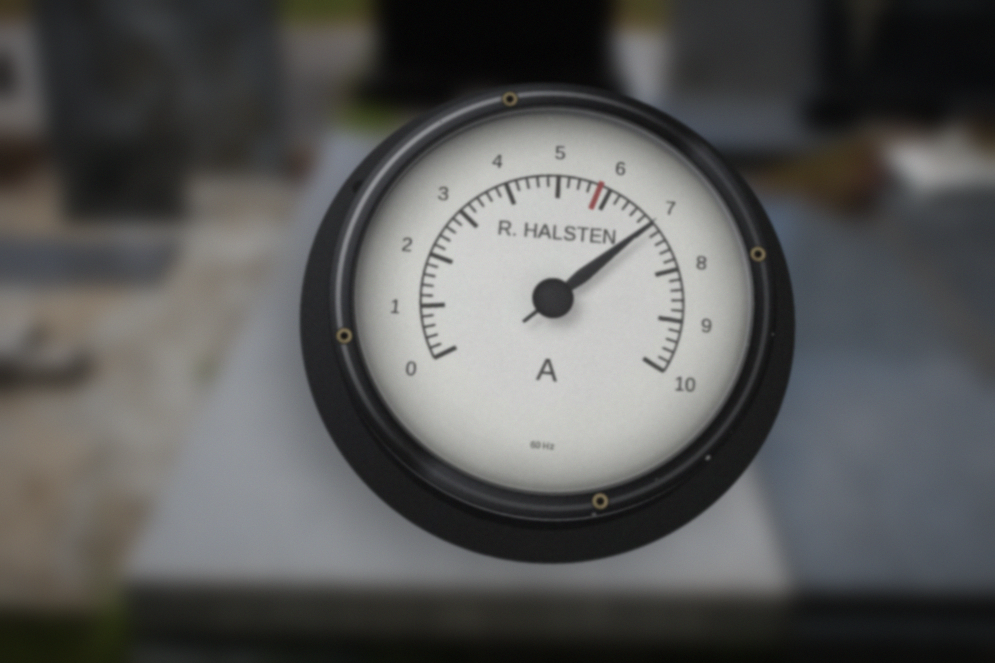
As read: **7** A
